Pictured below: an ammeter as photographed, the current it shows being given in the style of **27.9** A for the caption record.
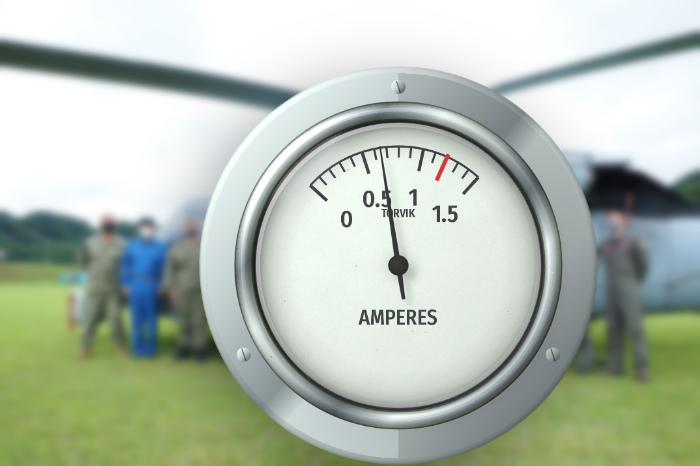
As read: **0.65** A
